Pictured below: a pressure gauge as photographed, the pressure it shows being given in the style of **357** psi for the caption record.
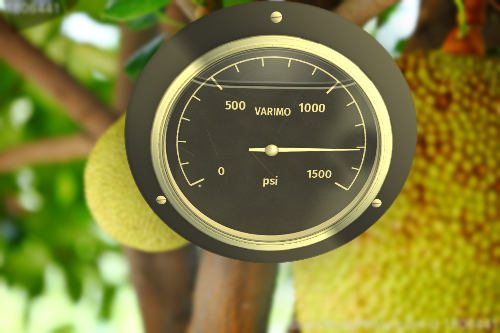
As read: **1300** psi
